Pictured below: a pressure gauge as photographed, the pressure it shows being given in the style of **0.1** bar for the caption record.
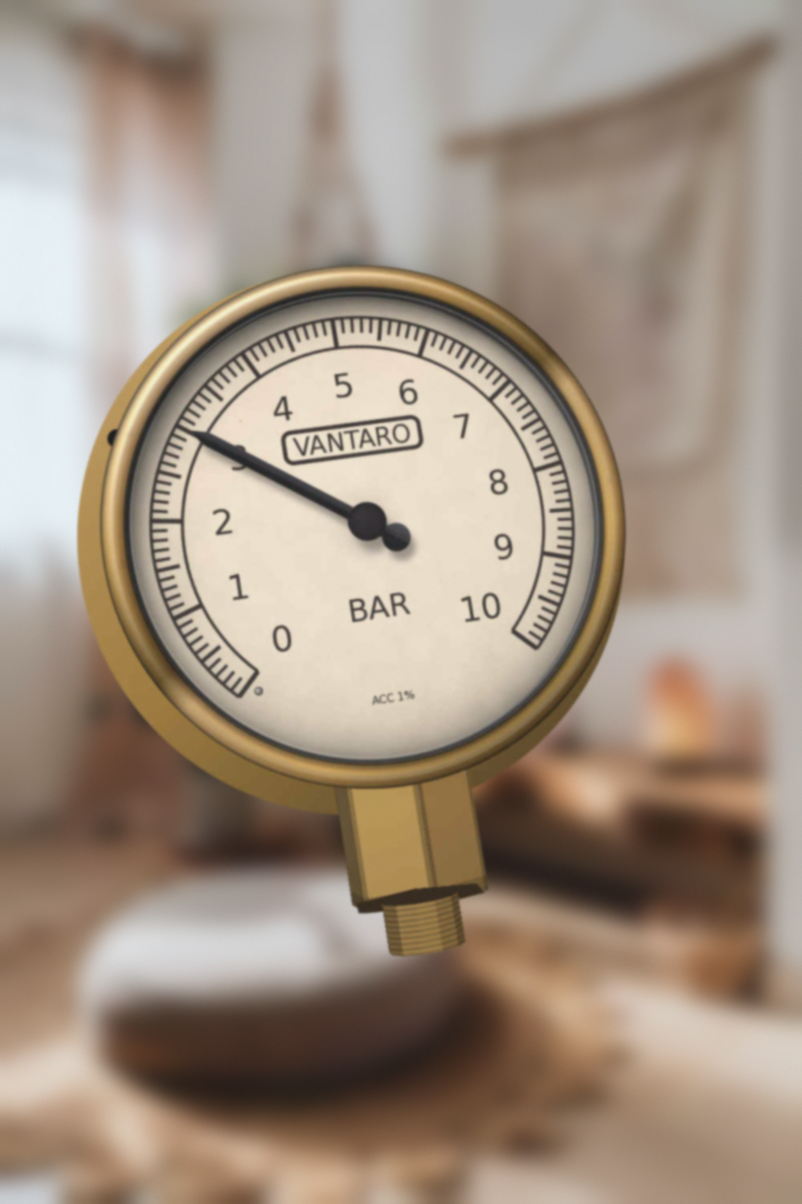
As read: **3** bar
